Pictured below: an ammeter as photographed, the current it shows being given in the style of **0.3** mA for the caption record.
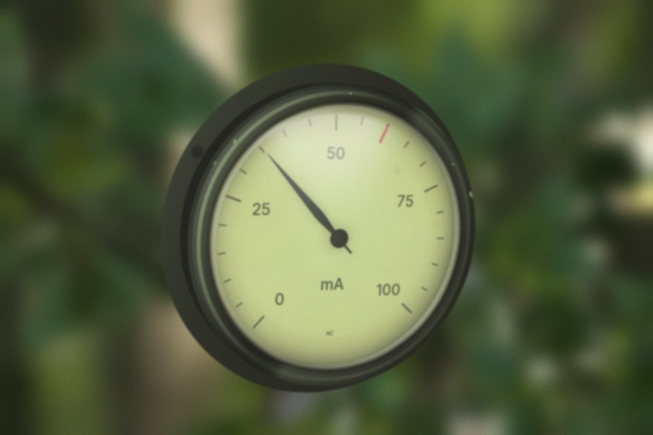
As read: **35** mA
